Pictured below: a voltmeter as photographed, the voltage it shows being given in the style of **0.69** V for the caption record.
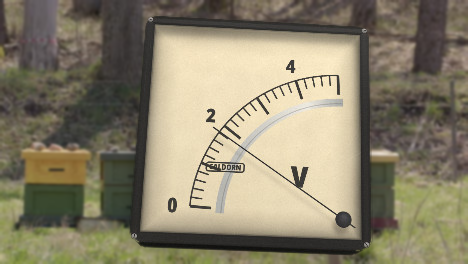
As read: **1.8** V
